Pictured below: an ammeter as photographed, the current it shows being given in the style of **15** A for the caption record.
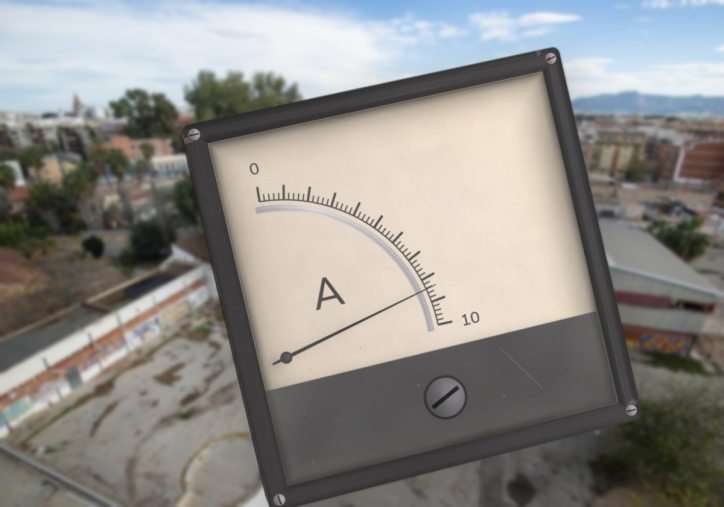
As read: **8.4** A
